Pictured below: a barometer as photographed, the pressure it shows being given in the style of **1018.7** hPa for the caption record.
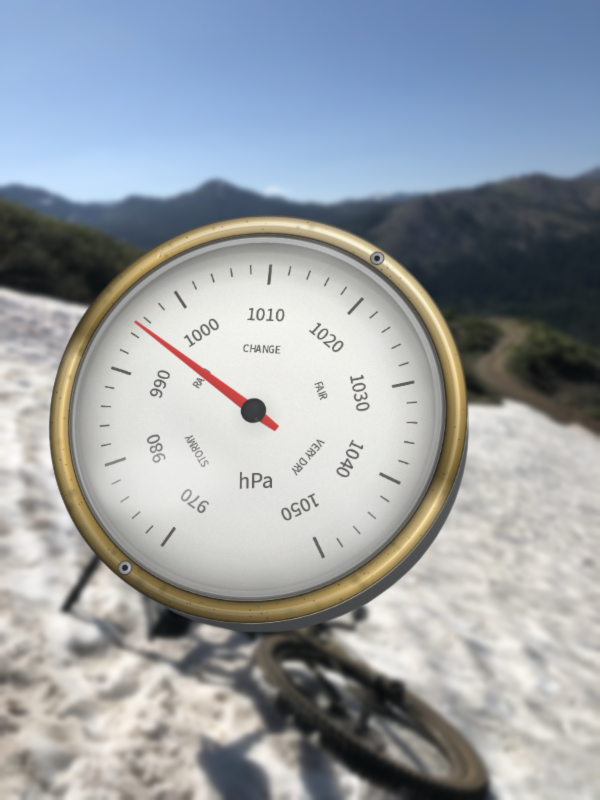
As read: **995** hPa
